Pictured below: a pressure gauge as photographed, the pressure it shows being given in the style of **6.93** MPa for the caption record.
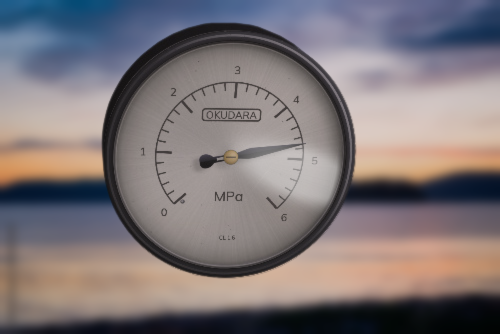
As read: **4.7** MPa
